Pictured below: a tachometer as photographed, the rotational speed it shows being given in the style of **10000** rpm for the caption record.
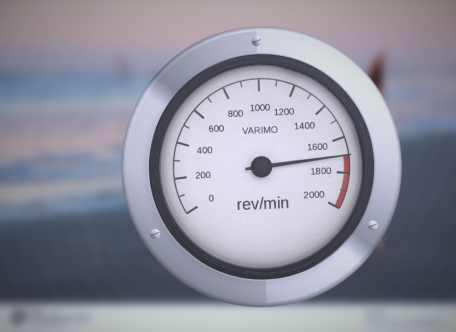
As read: **1700** rpm
